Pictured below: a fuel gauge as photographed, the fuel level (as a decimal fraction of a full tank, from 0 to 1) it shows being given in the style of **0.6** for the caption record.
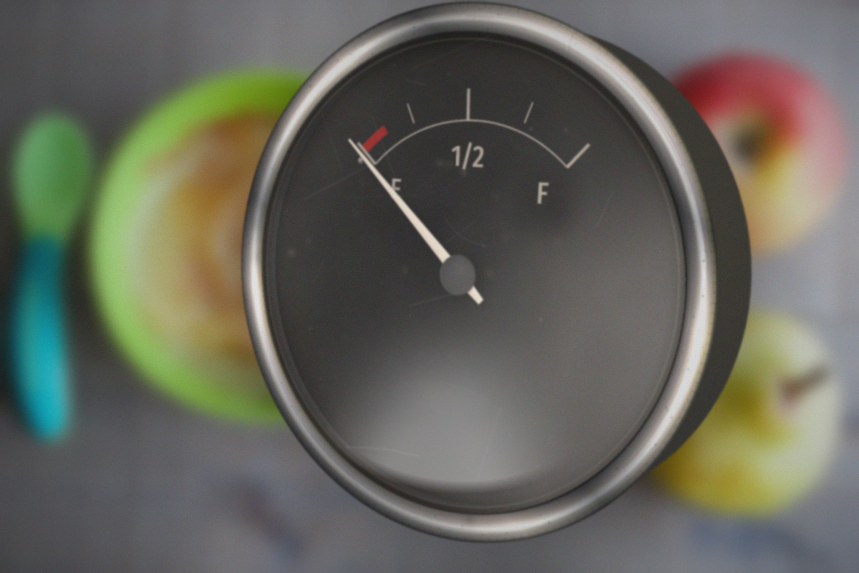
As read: **0**
